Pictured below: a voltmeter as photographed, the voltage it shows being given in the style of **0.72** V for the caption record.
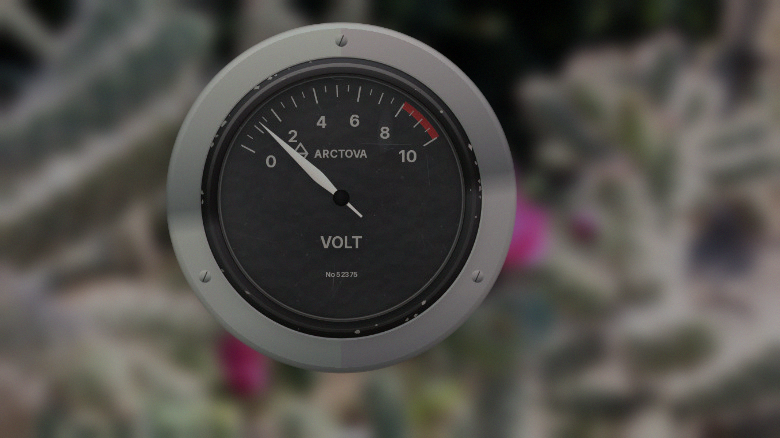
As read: **1.25** V
